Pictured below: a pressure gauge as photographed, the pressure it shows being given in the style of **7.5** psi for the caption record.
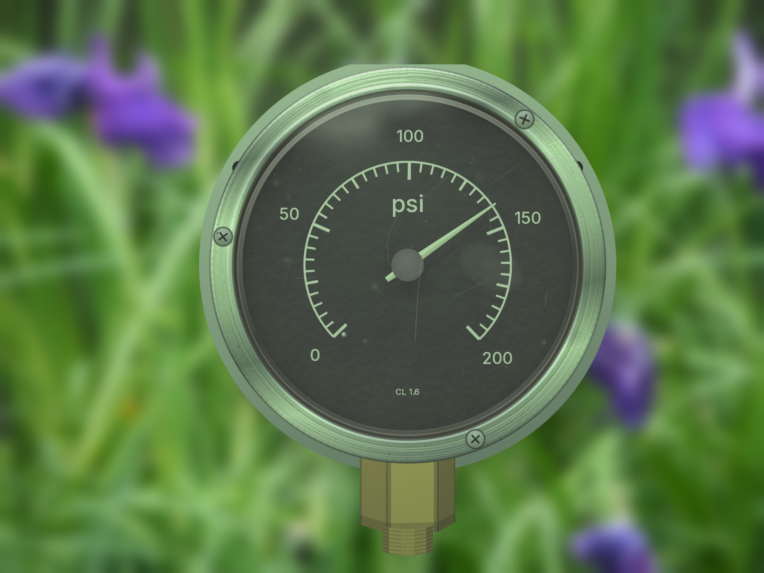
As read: **140** psi
